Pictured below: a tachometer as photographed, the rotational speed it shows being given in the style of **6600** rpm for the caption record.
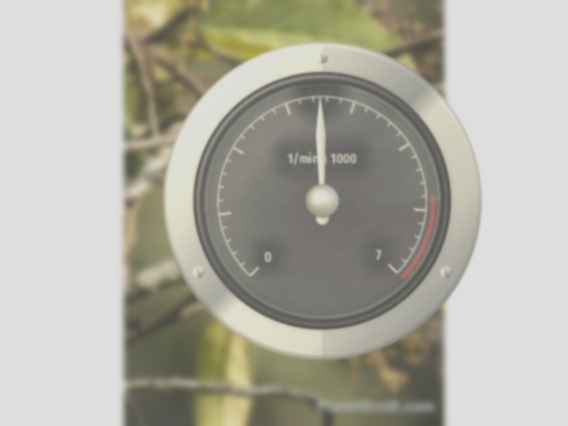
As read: **3500** rpm
